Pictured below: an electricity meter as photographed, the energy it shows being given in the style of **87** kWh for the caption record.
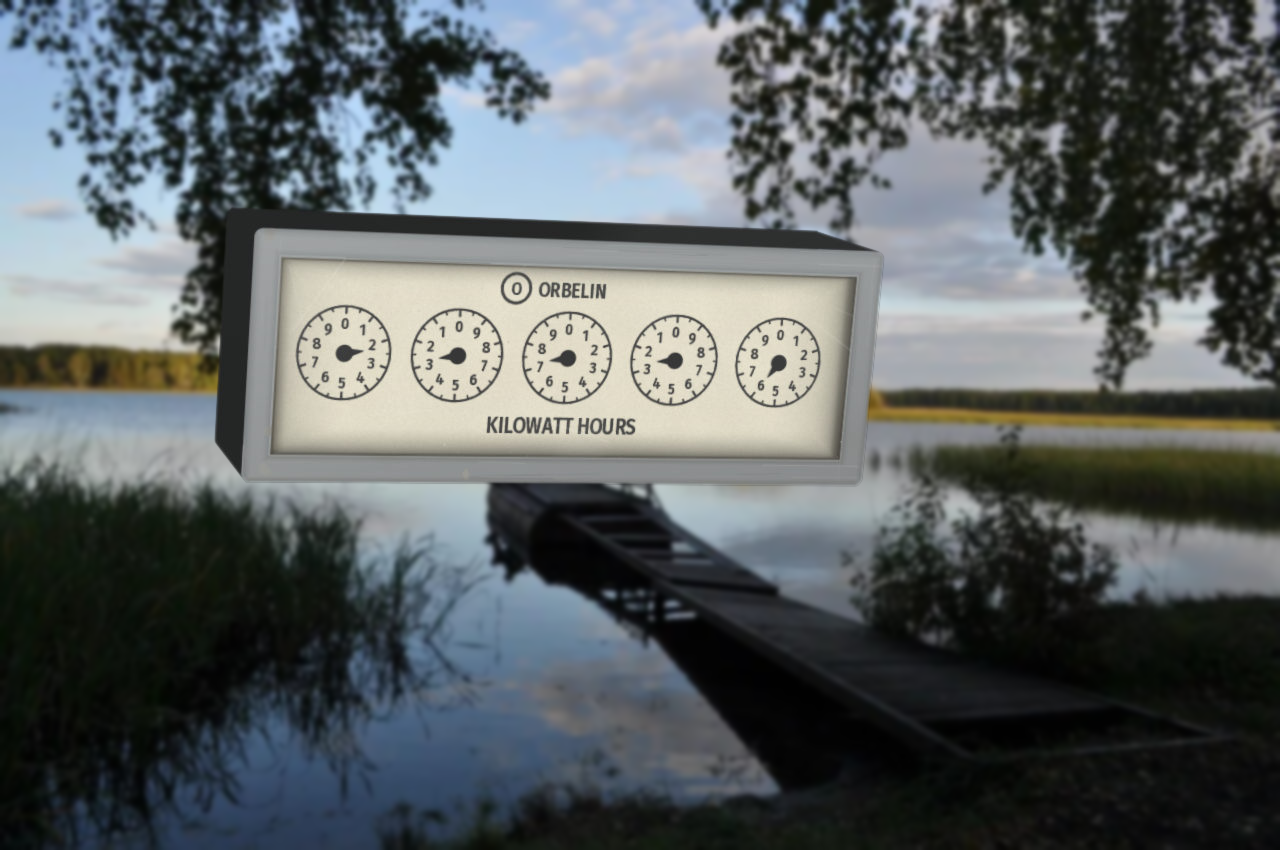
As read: **22726** kWh
